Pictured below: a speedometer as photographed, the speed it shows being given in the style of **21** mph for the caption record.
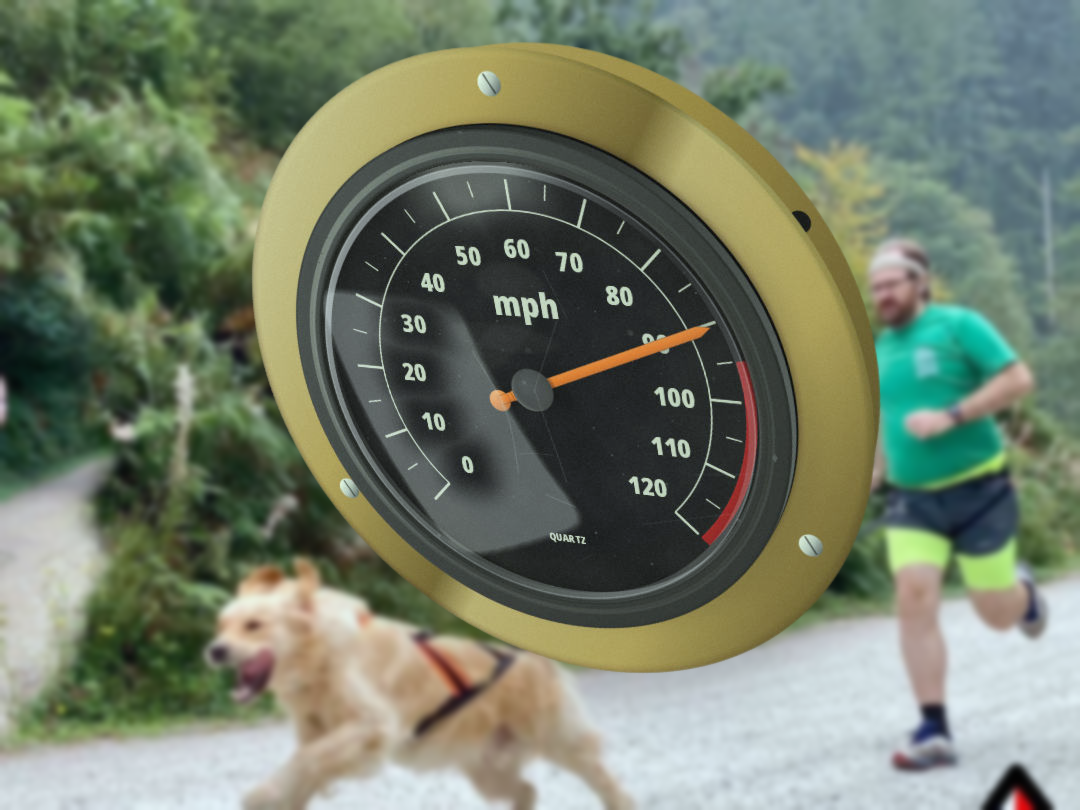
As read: **90** mph
